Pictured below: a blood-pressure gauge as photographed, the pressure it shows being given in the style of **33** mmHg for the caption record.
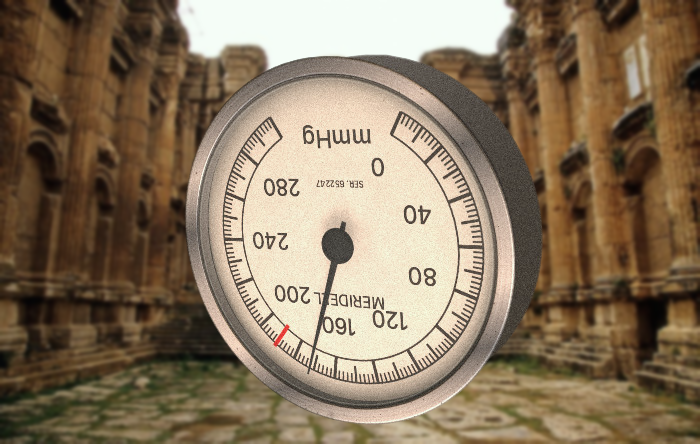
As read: **170** mmHg
